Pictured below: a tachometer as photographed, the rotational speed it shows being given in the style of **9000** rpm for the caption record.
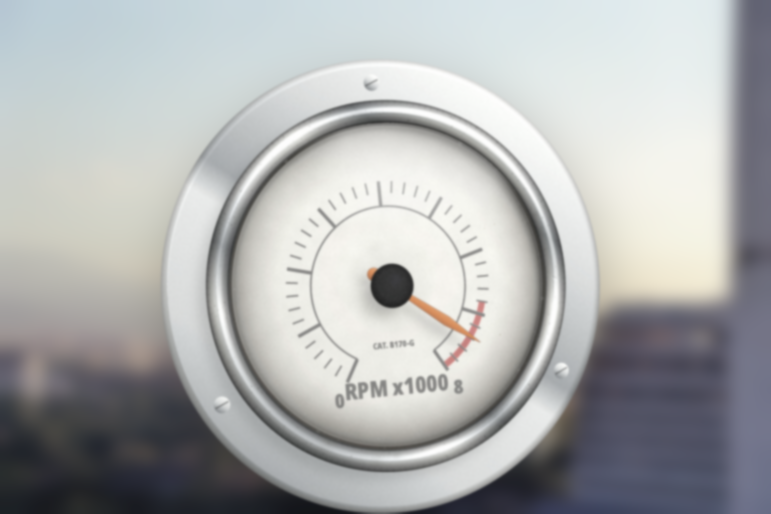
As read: **7400** rpm
